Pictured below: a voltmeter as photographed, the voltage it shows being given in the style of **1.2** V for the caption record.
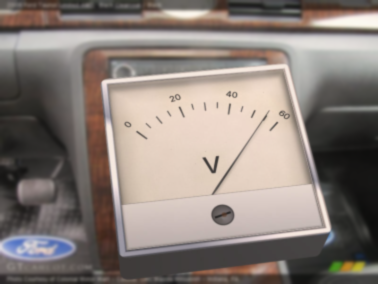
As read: **55** V
